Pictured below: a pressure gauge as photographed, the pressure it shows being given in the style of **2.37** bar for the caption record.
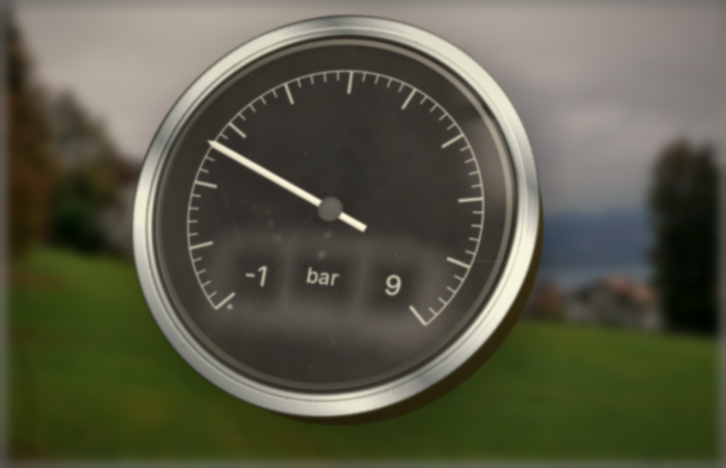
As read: **1.6** bar
